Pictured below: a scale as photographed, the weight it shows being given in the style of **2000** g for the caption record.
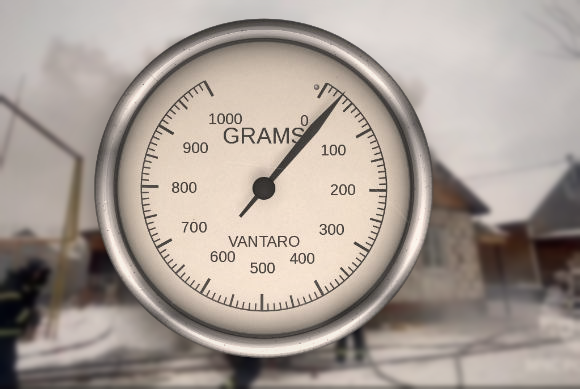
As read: **30** g
